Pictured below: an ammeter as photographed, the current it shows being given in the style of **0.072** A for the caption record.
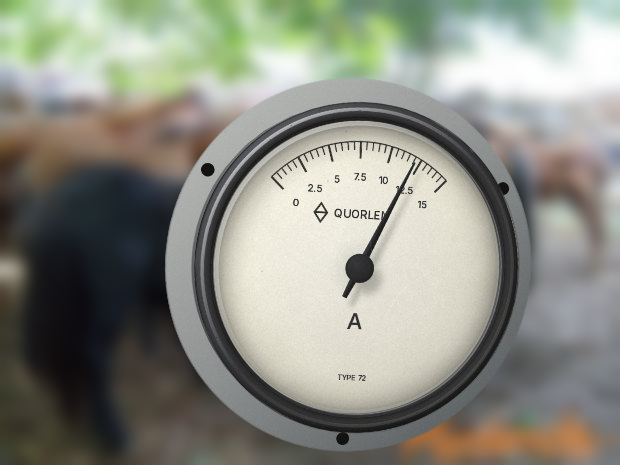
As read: **12** A
